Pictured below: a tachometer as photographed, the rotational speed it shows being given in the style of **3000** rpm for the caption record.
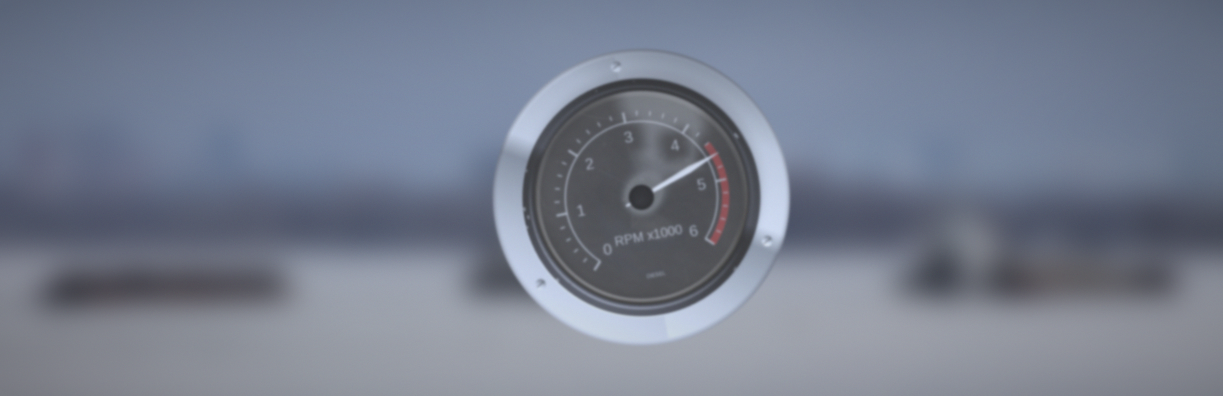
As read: **4600** rpm
